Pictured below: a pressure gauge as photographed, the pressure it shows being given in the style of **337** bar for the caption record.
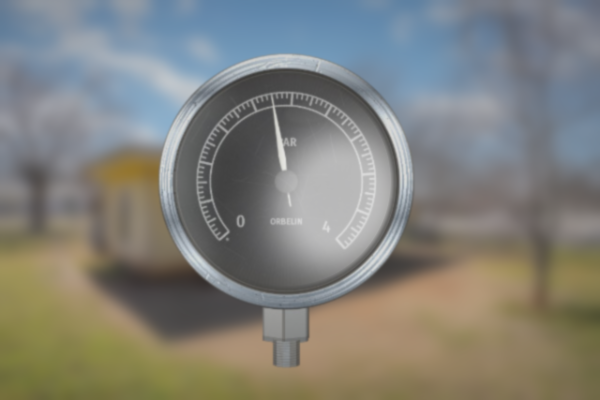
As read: **1.8** bar
